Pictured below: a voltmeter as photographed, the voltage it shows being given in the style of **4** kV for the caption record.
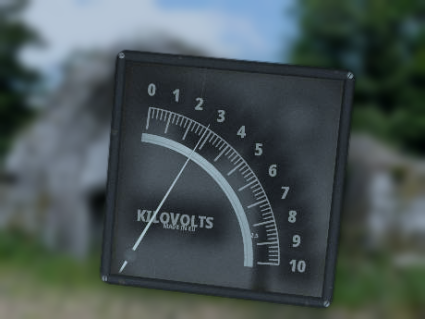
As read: **2.8** kV
